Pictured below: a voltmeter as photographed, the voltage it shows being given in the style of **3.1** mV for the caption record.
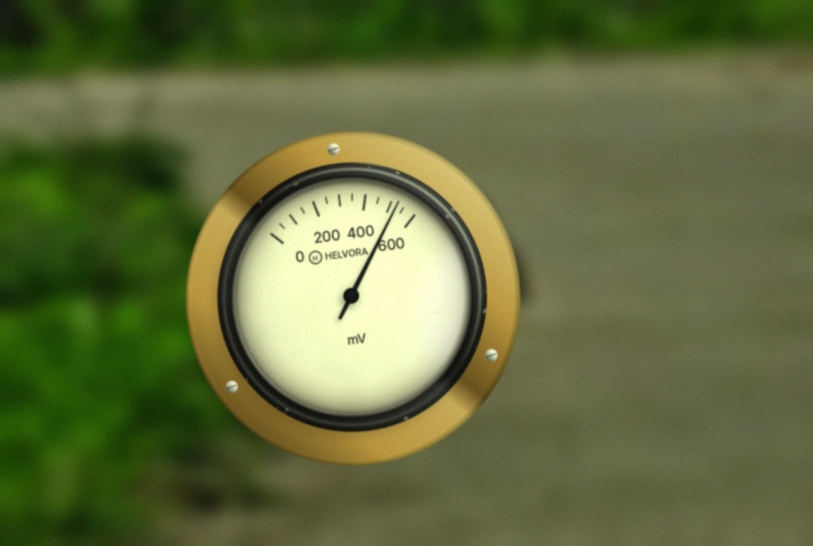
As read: **525** mV
